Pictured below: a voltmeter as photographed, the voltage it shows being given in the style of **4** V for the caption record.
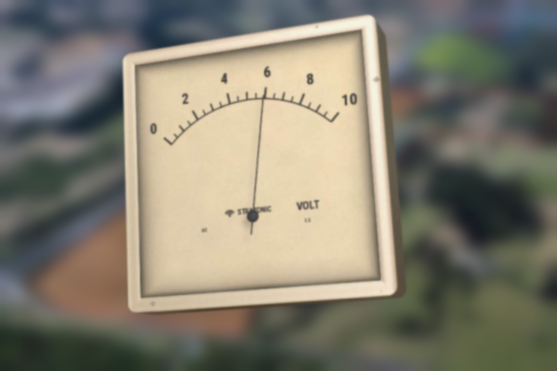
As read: **6** V
